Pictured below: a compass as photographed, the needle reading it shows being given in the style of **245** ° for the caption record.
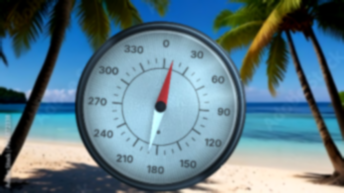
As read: **10** °
